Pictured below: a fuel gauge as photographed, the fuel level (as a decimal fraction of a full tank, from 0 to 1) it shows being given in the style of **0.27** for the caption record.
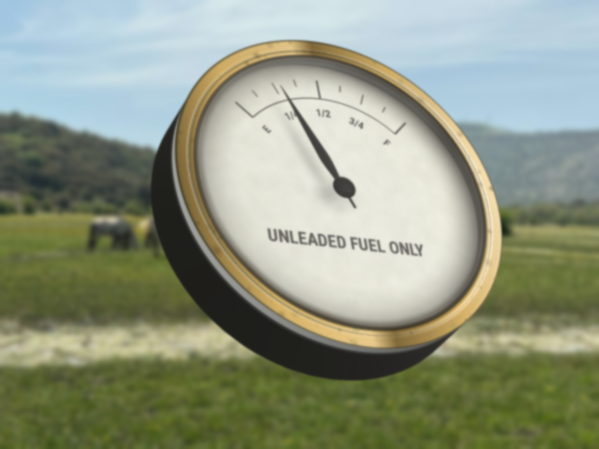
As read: **0.25**
